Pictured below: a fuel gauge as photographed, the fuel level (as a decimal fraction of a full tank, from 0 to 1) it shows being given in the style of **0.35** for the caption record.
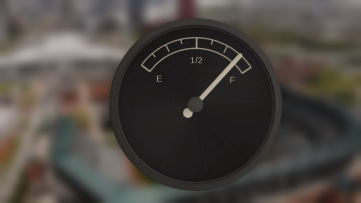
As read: **0.875**
